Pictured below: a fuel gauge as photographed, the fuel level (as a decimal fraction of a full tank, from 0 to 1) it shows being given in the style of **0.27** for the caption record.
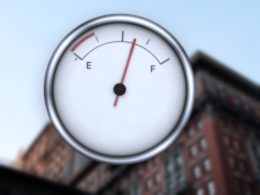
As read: **0.625**
